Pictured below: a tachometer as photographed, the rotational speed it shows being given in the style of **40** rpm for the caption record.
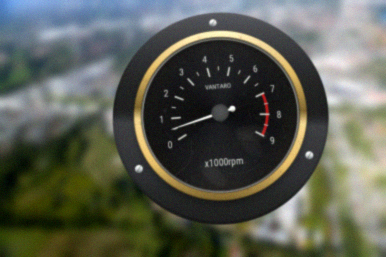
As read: **500** rpm
